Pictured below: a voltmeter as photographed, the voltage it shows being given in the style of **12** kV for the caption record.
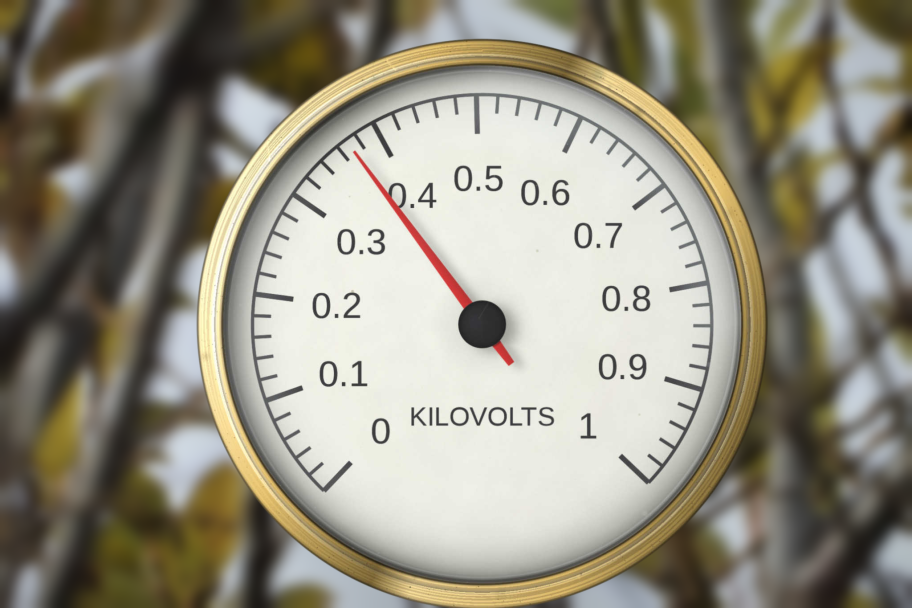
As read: **0.37** kV
